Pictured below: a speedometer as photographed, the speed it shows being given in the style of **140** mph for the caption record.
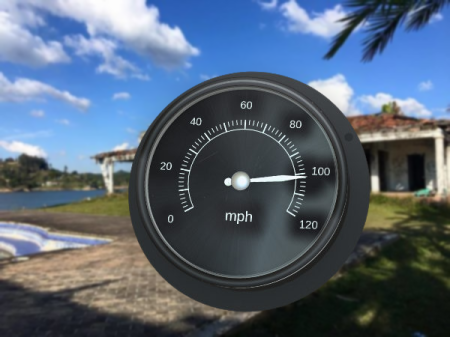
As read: **102** mph
